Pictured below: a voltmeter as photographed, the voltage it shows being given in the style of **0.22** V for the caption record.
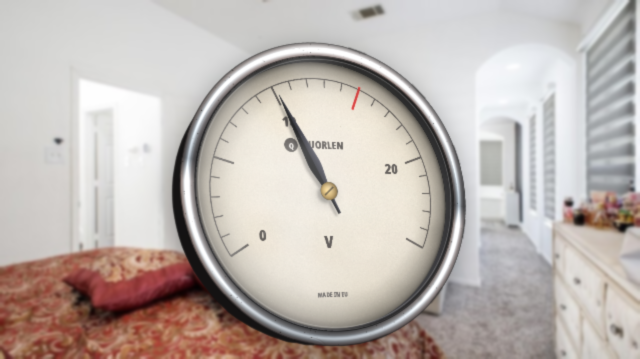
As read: **10** V
